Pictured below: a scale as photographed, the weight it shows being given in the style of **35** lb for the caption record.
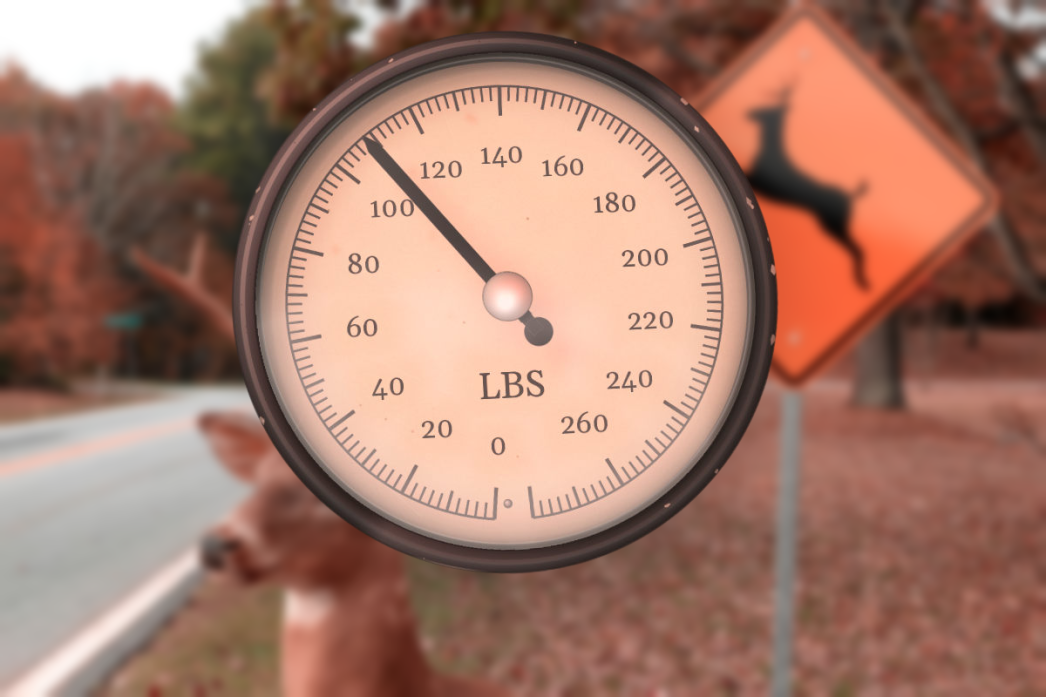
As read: **108** lb
